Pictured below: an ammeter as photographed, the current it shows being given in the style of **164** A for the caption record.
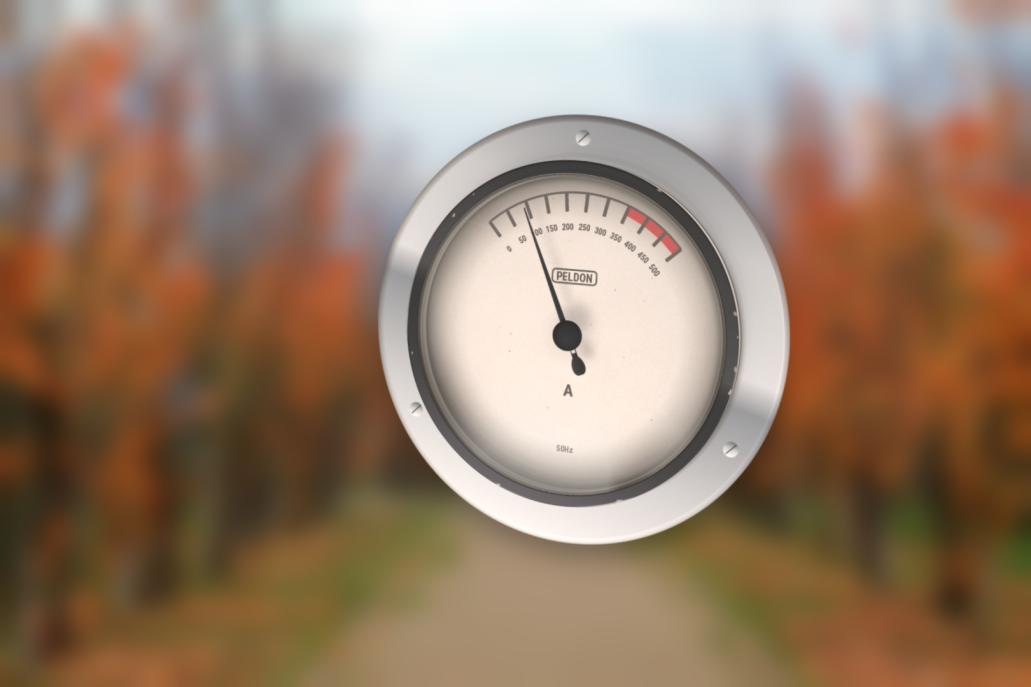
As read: **100** A
